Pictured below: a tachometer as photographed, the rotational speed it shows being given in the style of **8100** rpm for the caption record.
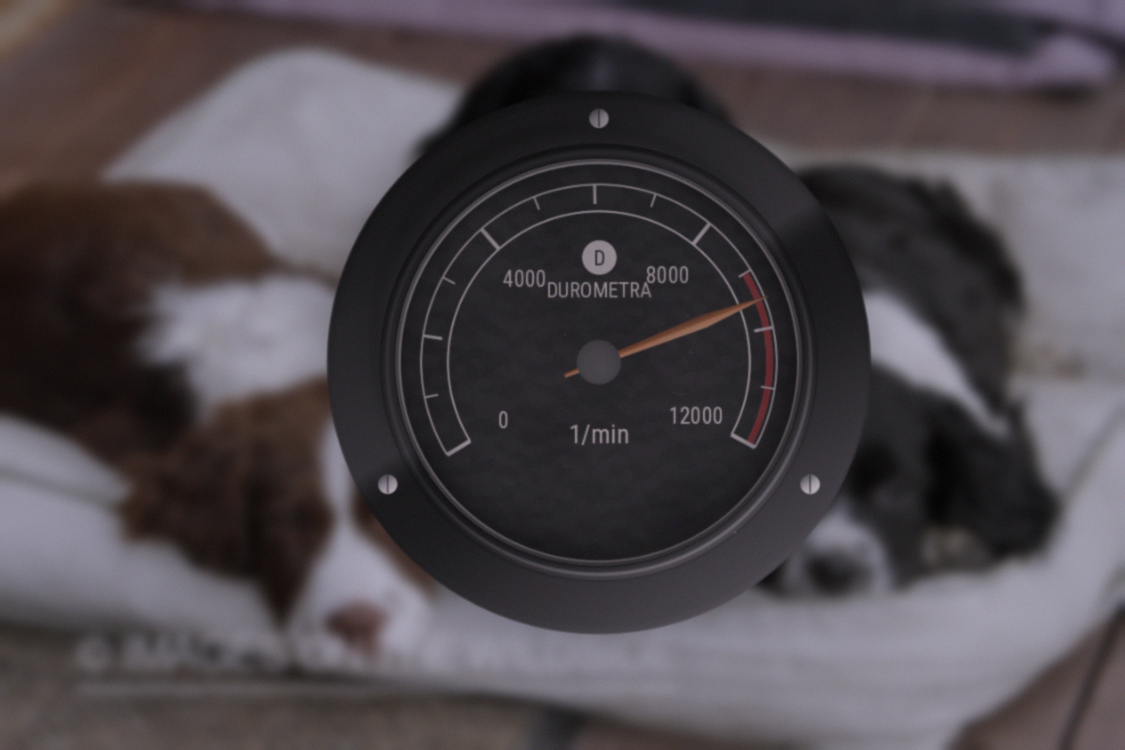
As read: **9500** rpm
